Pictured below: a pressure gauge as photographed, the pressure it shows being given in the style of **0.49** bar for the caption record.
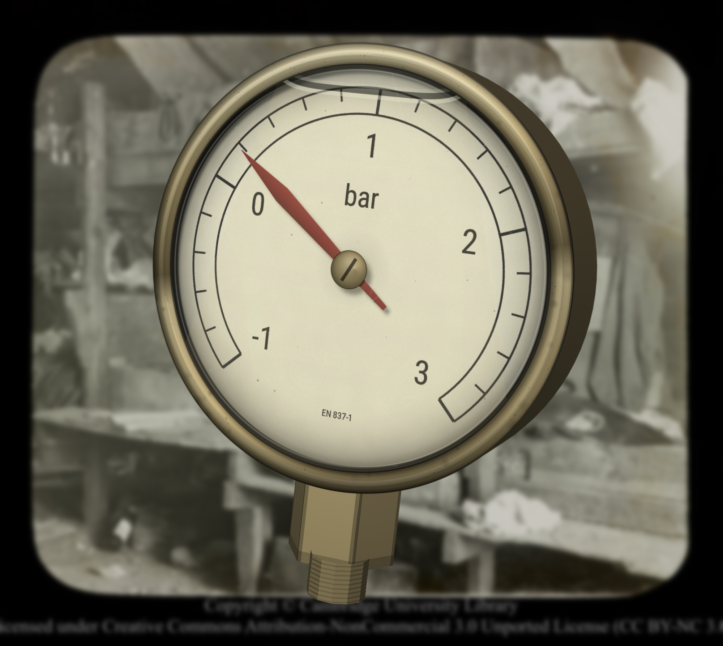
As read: **0.2** bar
